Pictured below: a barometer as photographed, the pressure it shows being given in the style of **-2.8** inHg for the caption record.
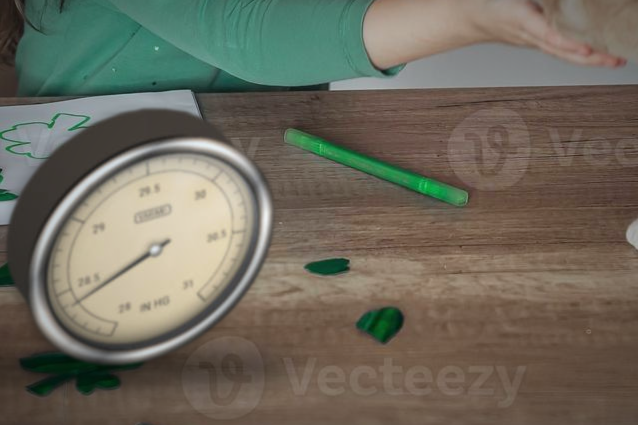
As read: **28.4** inHg
